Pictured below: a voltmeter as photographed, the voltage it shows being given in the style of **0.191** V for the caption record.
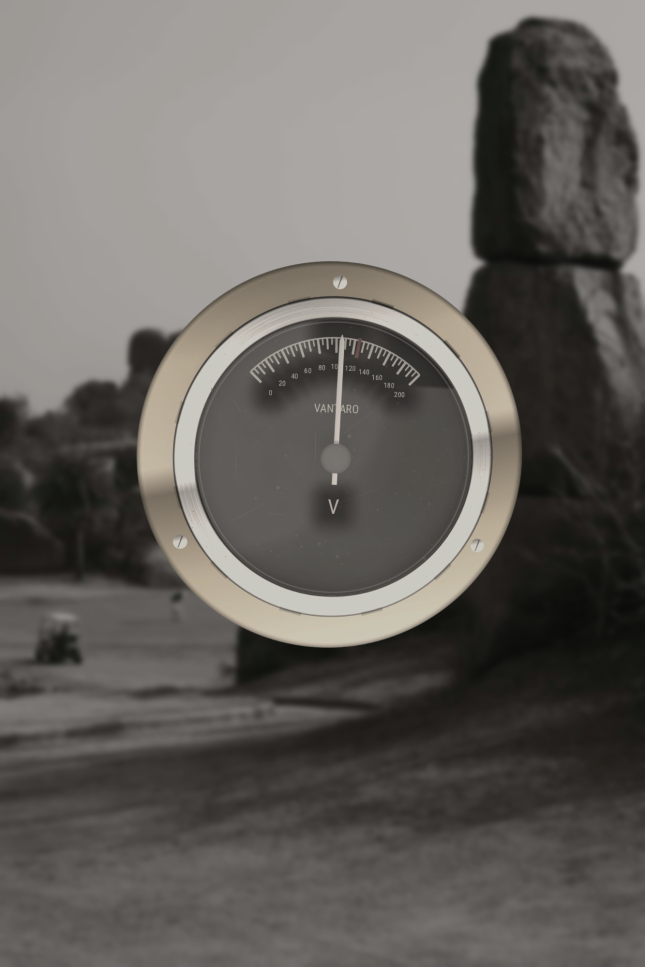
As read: **105** V
